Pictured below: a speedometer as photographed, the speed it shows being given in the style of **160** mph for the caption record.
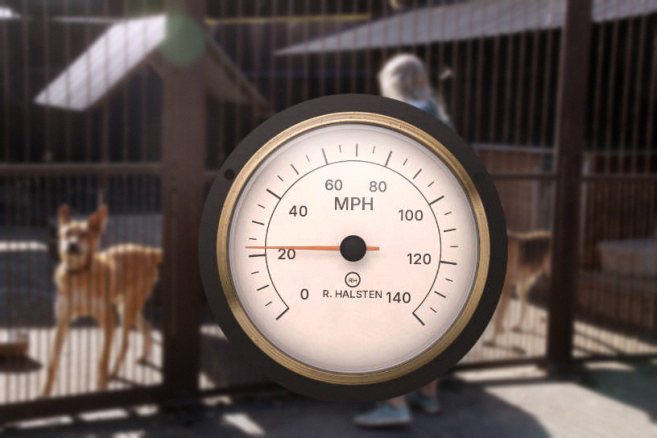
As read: **22.5** mph
